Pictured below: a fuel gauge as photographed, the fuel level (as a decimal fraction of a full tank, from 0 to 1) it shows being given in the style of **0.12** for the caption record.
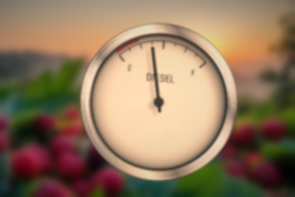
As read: **0.375**
